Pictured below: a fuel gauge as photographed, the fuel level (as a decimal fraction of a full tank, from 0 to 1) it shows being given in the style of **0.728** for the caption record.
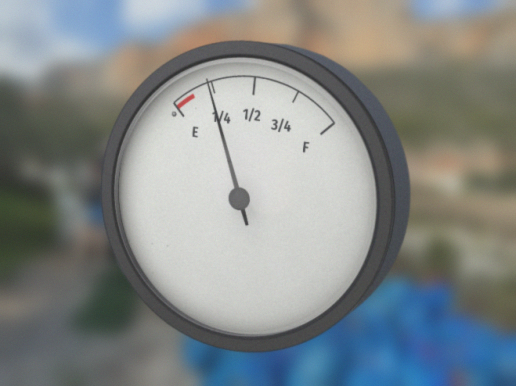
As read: **0.25**
